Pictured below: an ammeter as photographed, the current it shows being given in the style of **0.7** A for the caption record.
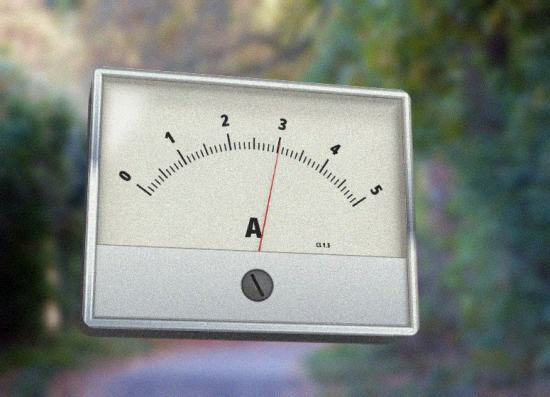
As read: **3** A
